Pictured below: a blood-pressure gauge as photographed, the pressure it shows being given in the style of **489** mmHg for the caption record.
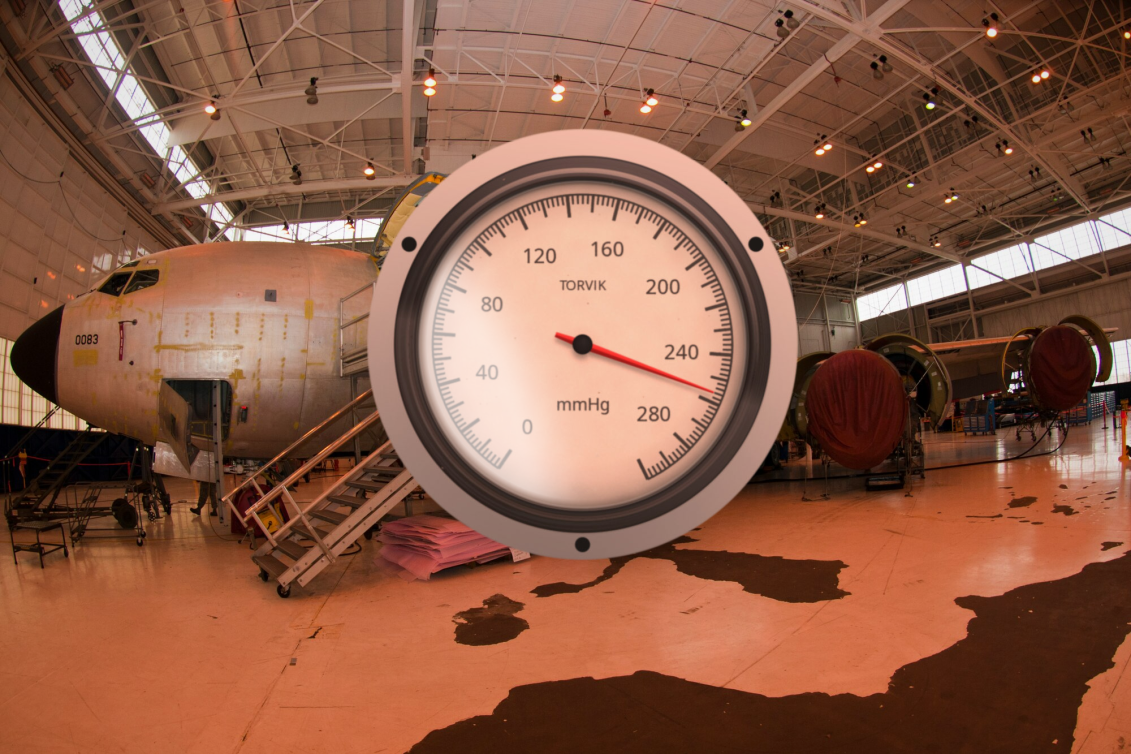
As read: **256** mmHg
